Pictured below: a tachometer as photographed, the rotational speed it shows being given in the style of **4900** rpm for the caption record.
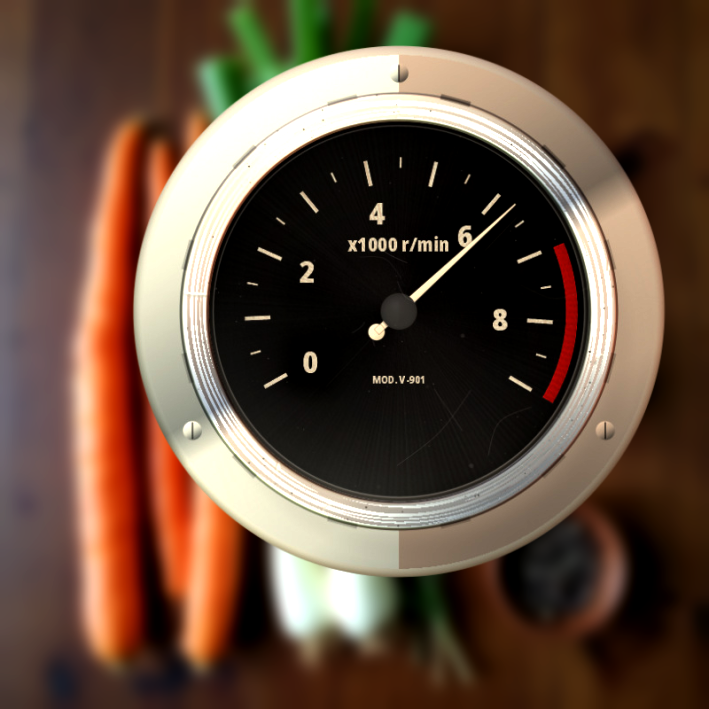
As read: **6250** rpm
